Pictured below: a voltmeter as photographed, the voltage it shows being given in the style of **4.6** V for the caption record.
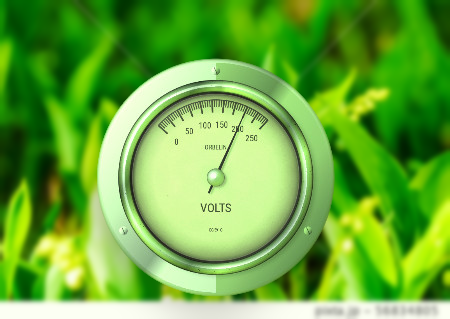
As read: **200** V
